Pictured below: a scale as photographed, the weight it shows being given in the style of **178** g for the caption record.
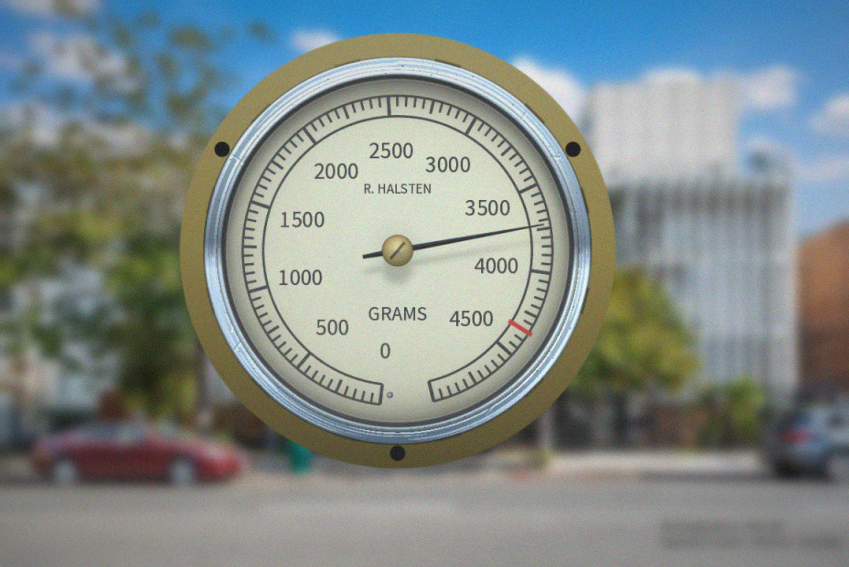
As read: **3725** g
